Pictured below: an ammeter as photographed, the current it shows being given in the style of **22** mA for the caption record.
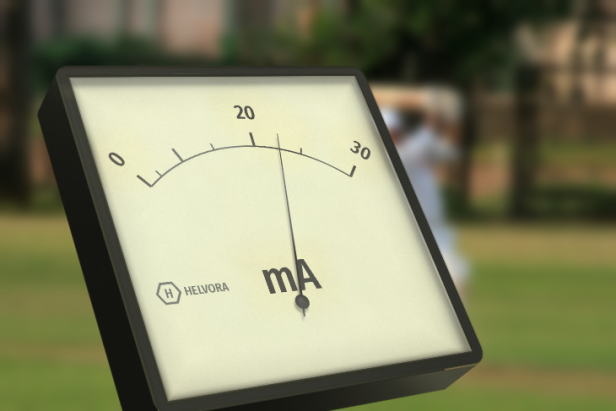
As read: **22.5** mA
